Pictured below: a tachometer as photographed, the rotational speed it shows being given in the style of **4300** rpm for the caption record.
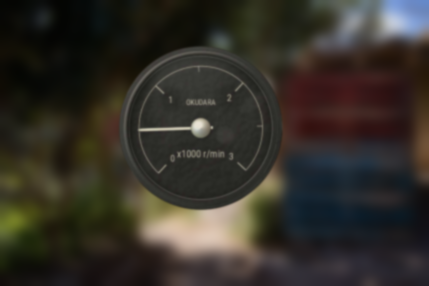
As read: **500** rpm
